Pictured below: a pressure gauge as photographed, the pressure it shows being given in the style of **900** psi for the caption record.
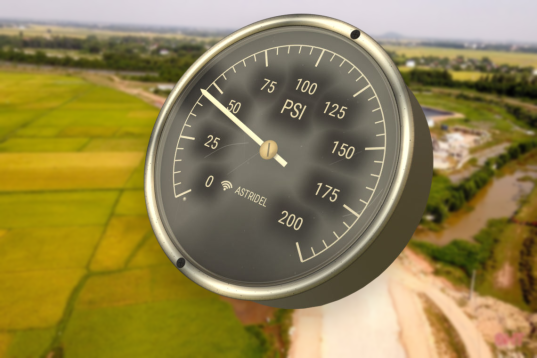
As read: **45** psi
